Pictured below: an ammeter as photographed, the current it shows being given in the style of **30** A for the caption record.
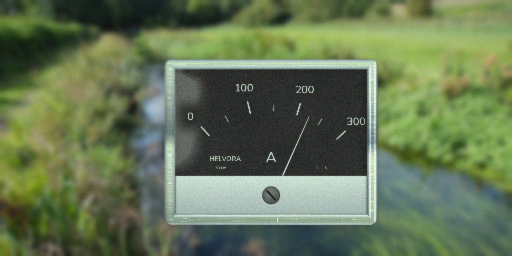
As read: **225** A
